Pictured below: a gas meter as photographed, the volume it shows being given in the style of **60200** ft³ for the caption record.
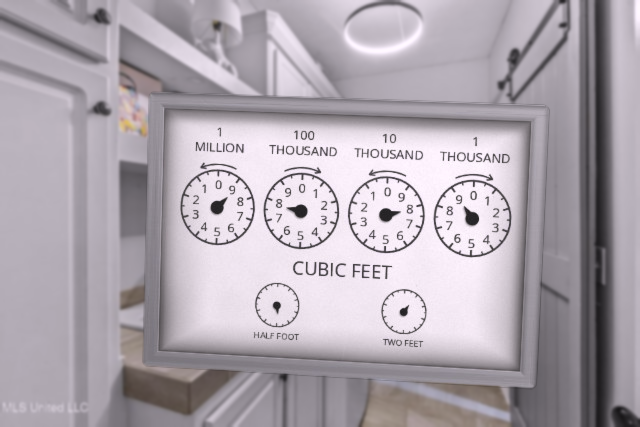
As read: **877900** ft³
